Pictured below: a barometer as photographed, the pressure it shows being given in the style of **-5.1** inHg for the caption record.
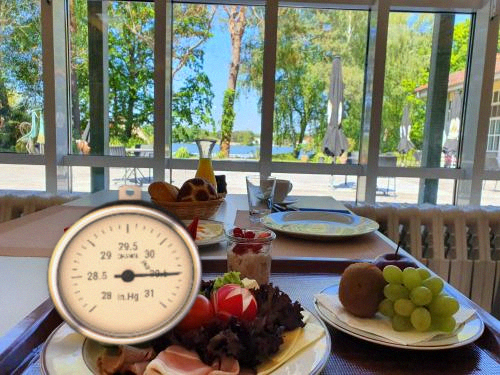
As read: **30.5** inHg
